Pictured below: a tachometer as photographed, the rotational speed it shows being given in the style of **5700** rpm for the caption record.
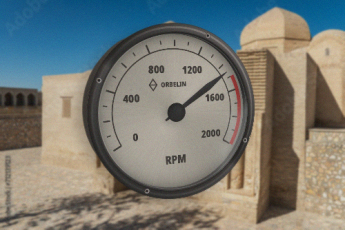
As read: **1450** rpm
